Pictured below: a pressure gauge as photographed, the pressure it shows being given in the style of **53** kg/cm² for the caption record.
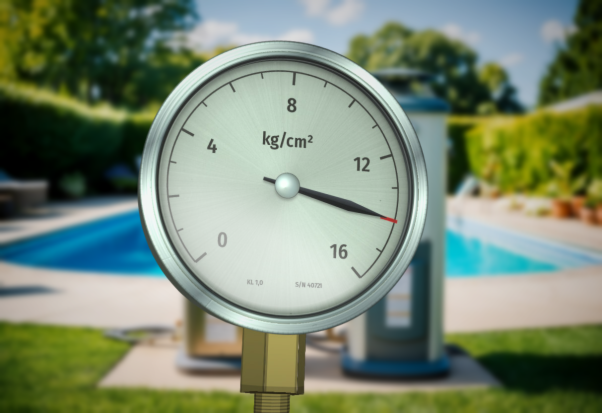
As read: **14** kg/cm²
